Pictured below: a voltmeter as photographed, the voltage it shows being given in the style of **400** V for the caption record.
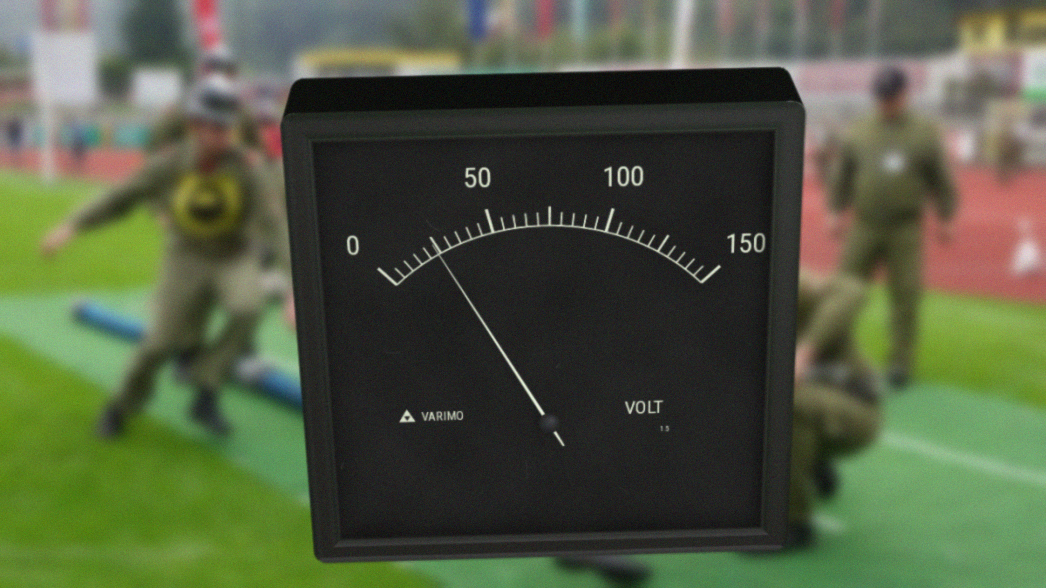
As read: **25** V
